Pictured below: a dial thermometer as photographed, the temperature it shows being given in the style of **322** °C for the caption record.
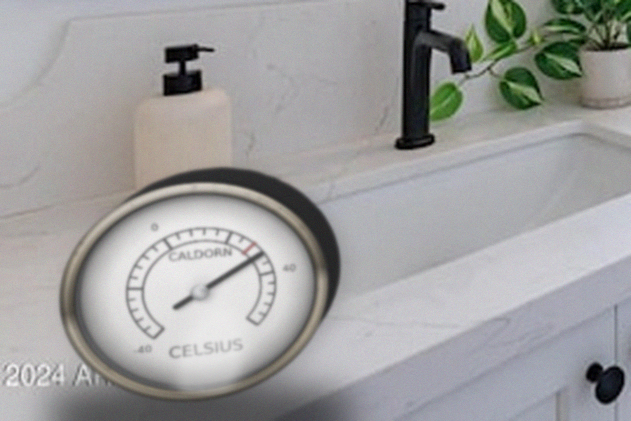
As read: **32** °C
